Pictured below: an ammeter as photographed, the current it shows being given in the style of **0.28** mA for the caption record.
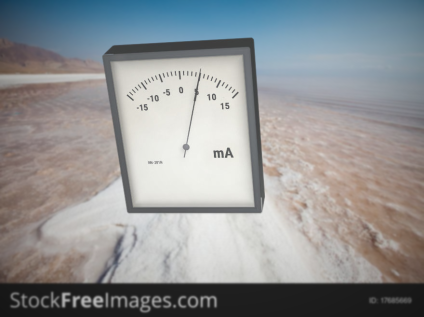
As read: **5** mA
